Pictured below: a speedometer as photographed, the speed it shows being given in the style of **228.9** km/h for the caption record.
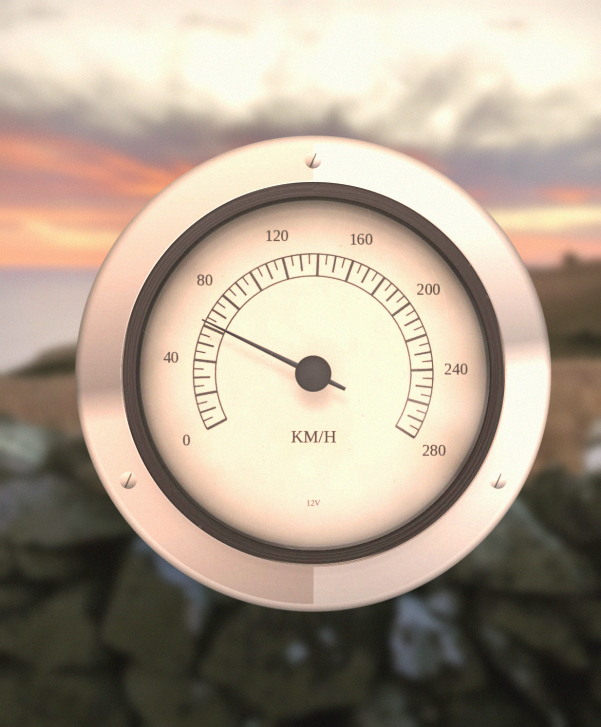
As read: **62.5** km/h
